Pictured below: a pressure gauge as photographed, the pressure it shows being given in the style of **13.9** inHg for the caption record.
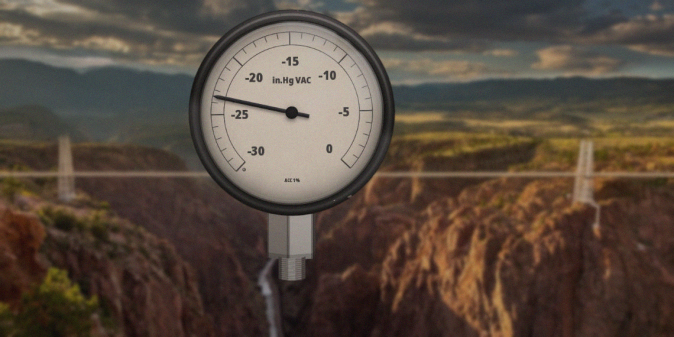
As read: **-23.5** inHg
